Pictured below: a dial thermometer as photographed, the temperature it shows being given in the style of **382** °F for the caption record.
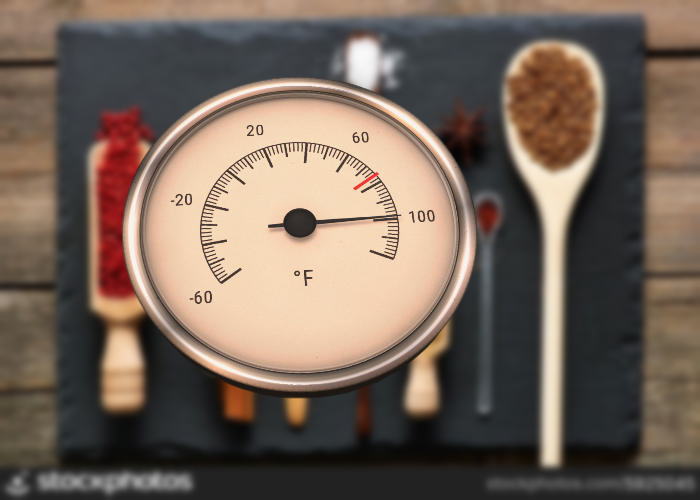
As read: **100** °F
